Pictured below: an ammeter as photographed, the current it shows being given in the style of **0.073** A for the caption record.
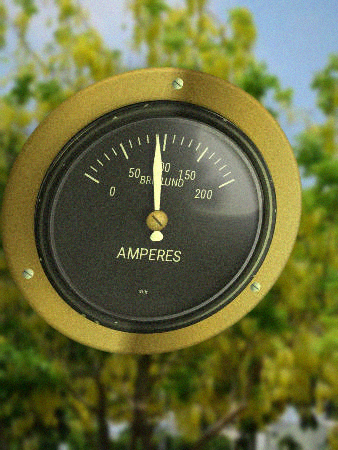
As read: **90** A
